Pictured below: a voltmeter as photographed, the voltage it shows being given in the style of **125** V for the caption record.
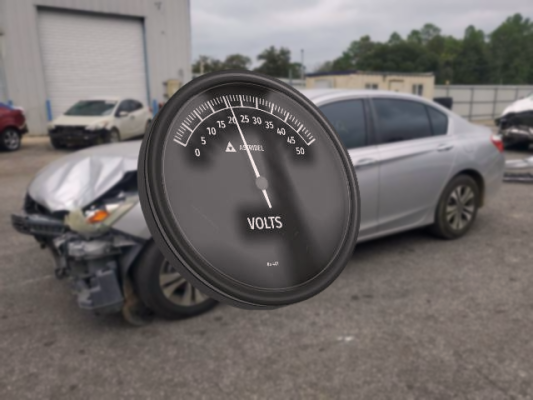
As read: **20** V
